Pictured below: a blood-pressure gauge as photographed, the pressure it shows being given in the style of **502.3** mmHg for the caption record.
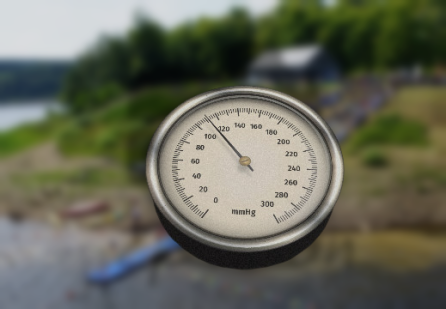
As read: **110** mmHg
